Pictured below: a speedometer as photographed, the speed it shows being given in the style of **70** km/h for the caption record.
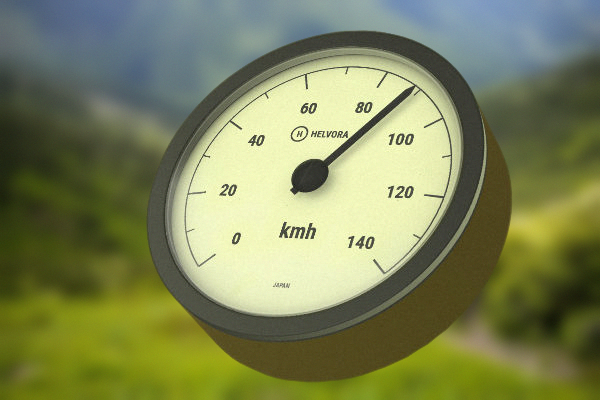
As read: **90** km/h
